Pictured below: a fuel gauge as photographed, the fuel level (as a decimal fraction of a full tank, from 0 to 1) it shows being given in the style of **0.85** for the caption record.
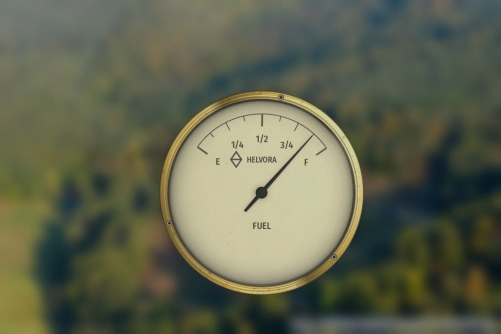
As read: **0.875**
